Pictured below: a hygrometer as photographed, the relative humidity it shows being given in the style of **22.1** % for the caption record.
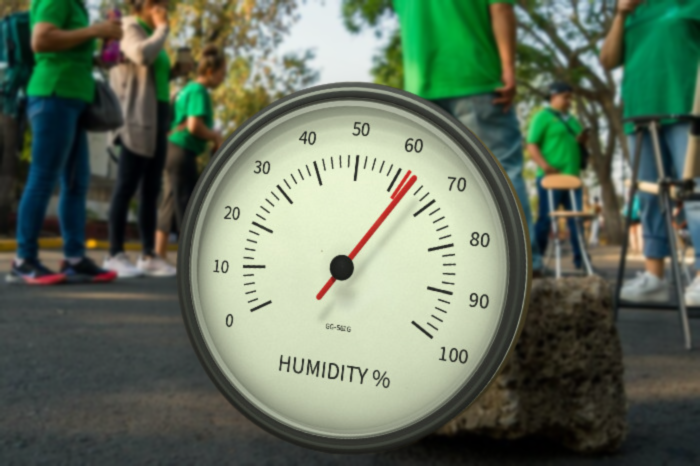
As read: **64** %
